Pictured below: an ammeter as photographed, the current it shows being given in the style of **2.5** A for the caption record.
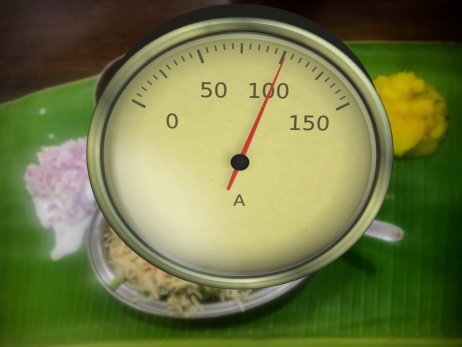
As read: **100** A
